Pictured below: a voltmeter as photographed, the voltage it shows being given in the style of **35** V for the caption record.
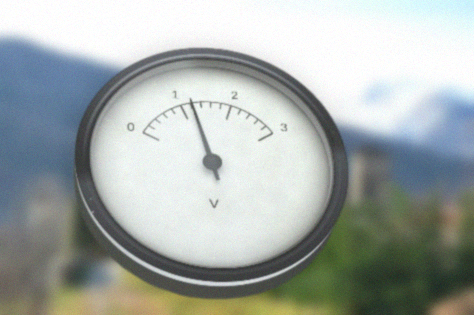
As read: **1.2** V
